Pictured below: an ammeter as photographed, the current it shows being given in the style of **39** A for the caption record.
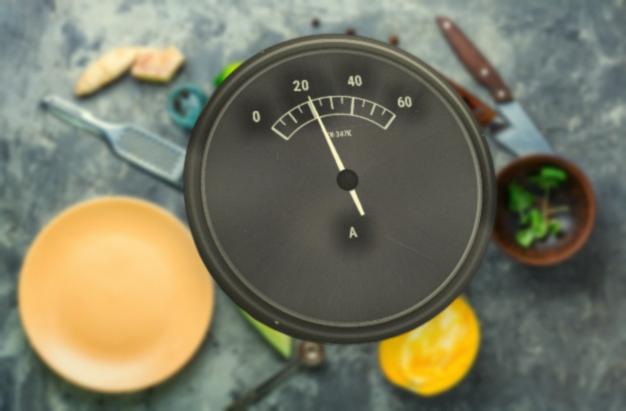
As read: **20** A
